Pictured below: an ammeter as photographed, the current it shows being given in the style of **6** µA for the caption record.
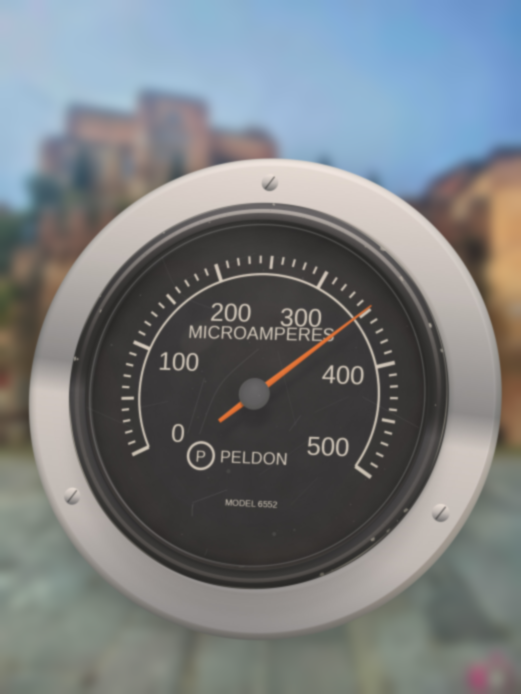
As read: **350** µA
